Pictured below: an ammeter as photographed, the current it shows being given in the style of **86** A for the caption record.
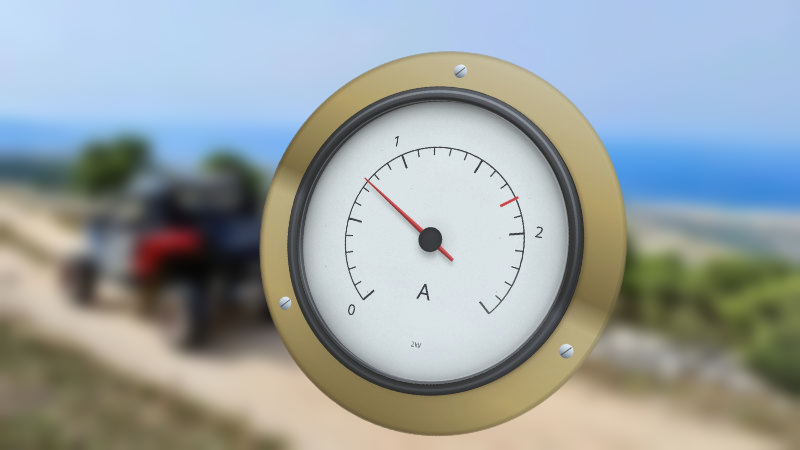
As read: **0.75** A
